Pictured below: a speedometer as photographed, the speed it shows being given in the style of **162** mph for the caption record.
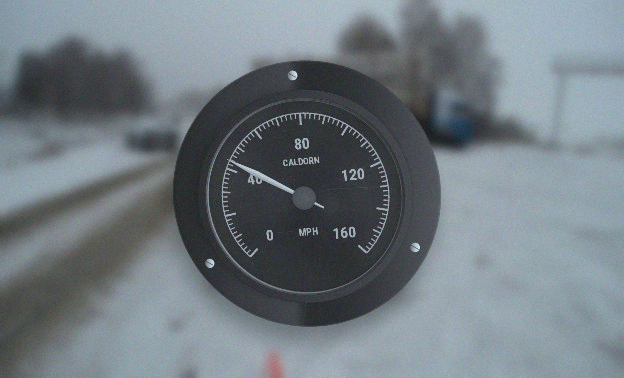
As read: **44** mph
